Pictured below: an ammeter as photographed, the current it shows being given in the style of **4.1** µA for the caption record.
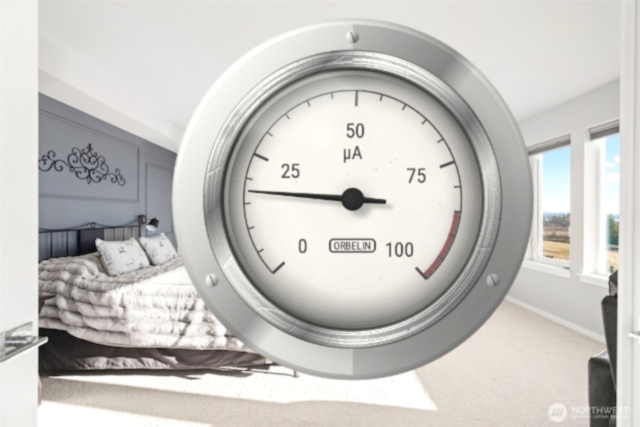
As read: **17.5** µA
